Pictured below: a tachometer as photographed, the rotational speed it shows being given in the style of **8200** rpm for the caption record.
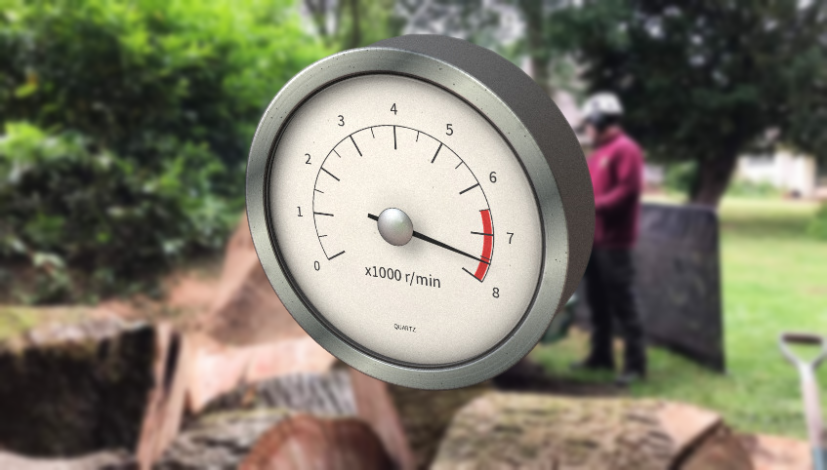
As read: **7500** rpm
